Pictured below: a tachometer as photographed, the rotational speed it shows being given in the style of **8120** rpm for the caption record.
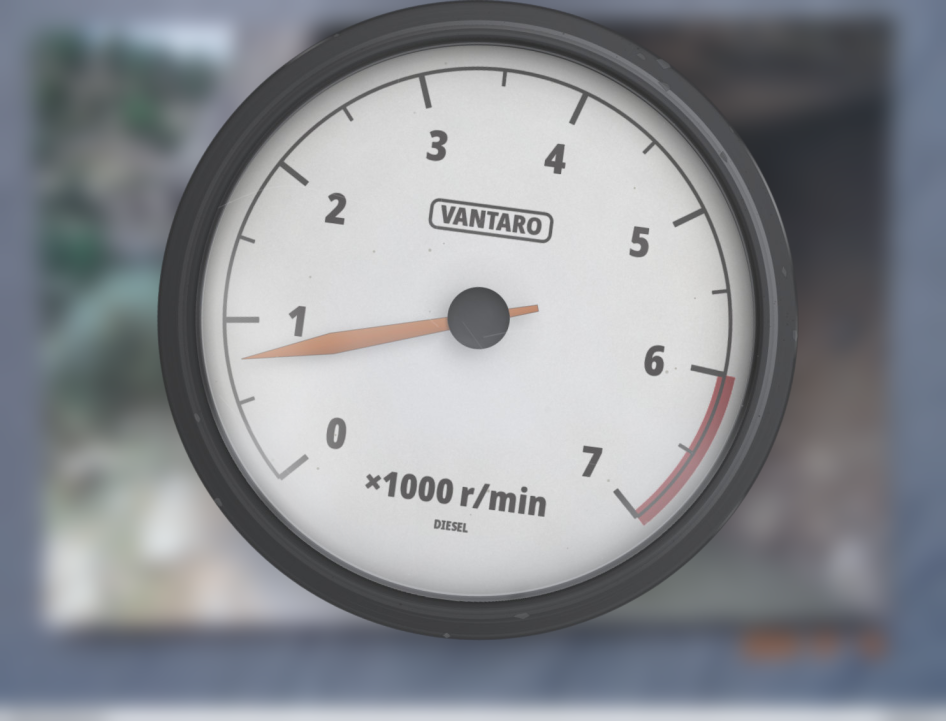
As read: **750** rpm
